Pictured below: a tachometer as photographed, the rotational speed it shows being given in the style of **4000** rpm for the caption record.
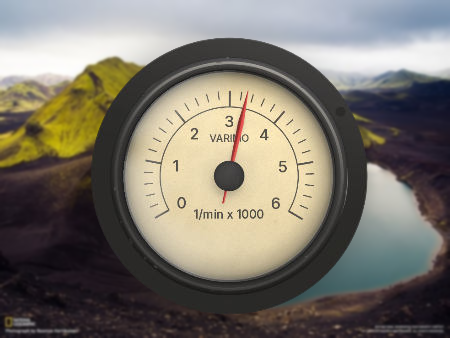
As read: **3300** rpm
